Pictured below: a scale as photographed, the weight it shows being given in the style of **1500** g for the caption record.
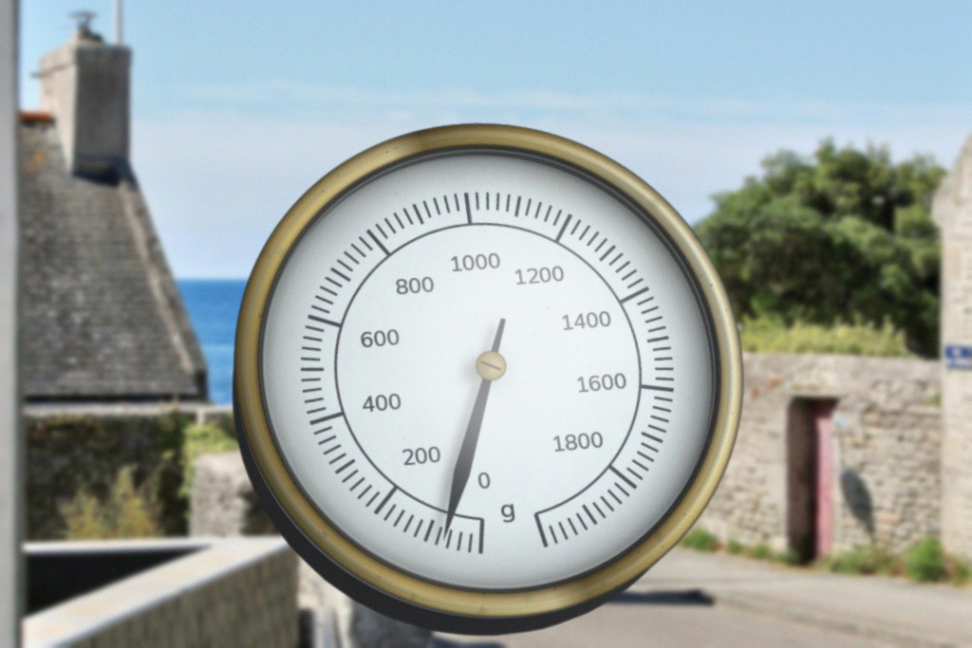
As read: **70** g
